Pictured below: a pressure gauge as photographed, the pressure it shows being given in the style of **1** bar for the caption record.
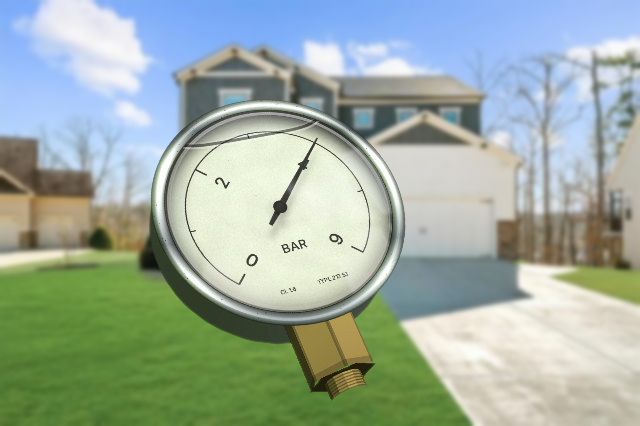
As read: **4** bar
